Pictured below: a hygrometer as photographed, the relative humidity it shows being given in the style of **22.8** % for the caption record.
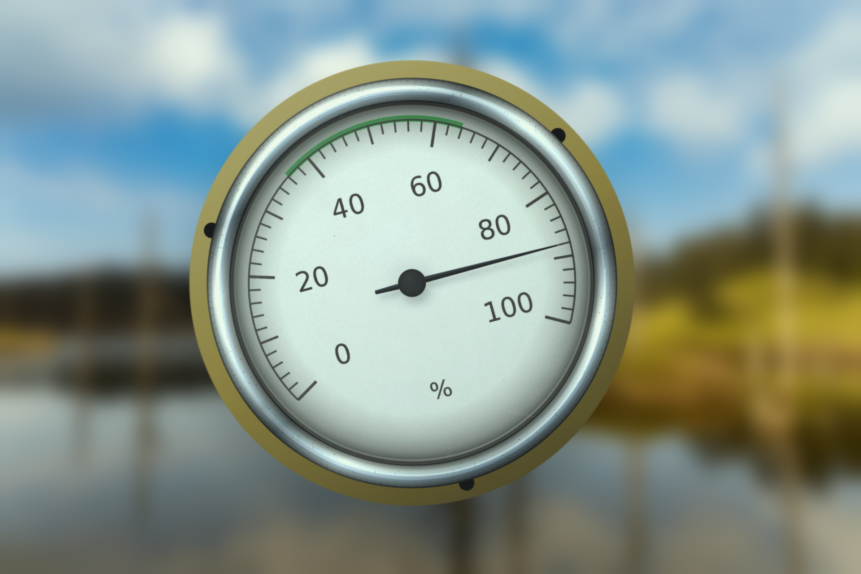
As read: **88** %
